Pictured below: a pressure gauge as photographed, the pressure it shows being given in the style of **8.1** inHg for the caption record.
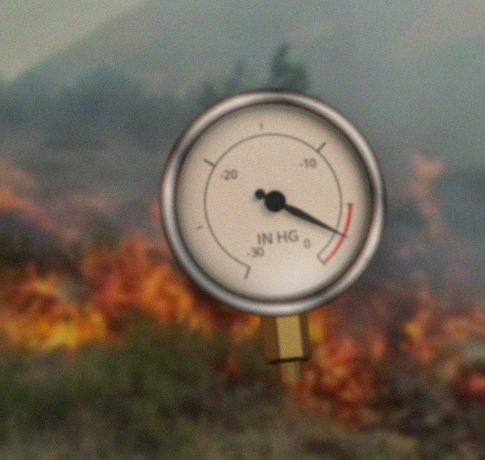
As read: **-2.5** inHg
